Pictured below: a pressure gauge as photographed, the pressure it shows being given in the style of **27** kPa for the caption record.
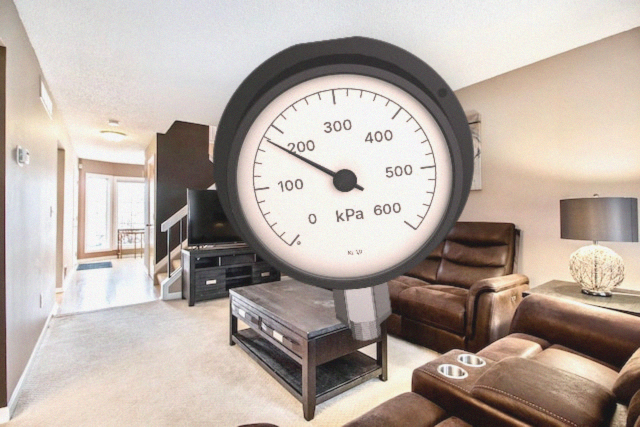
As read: **180** kPa
